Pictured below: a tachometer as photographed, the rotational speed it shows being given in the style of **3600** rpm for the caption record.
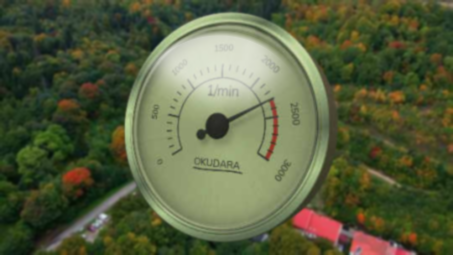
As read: **2300** rpm
